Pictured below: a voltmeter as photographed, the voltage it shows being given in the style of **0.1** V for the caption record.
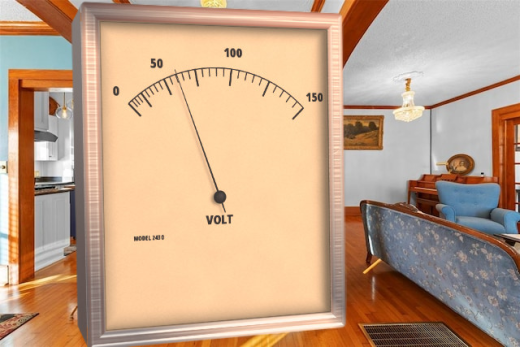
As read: **60** V
